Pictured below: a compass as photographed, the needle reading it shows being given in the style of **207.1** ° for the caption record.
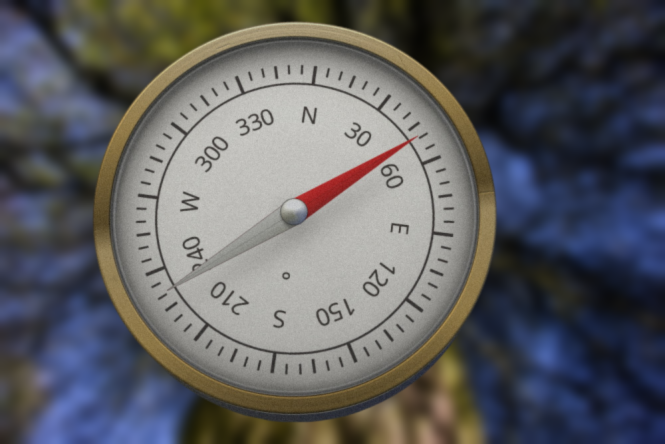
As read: **50** °
